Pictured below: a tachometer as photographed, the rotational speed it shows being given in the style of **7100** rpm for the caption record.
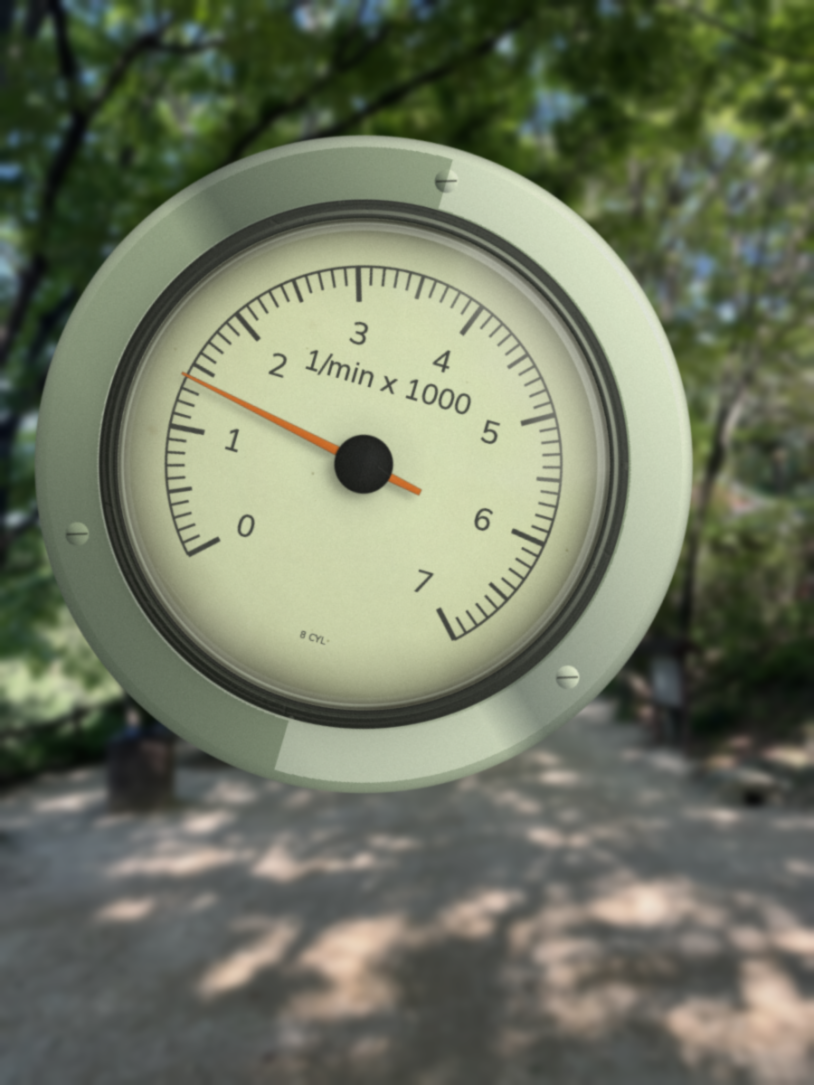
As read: **1400** rpm
